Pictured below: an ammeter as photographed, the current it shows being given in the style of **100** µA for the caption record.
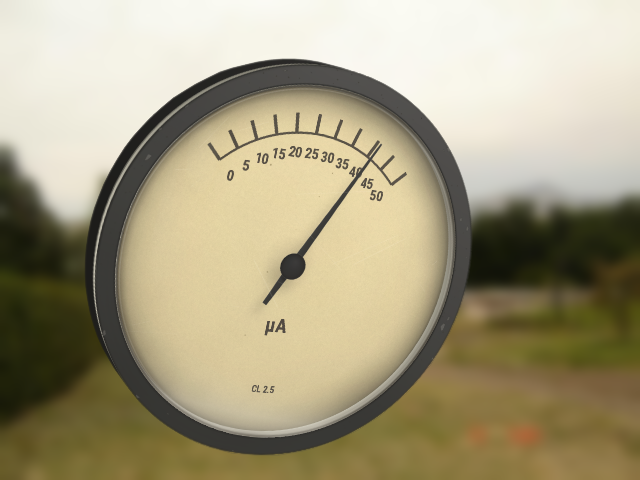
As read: **40** µA
